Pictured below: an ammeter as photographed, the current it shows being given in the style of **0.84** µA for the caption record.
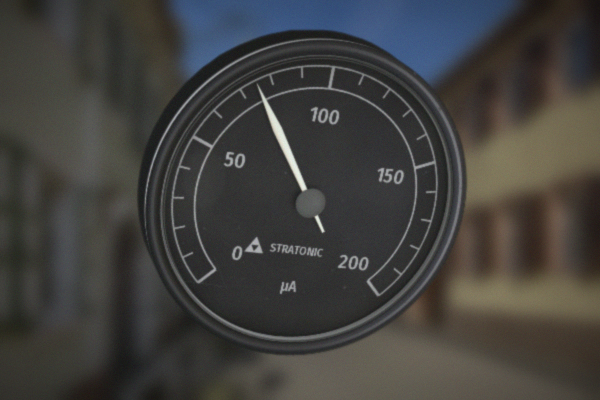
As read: **75** µA
